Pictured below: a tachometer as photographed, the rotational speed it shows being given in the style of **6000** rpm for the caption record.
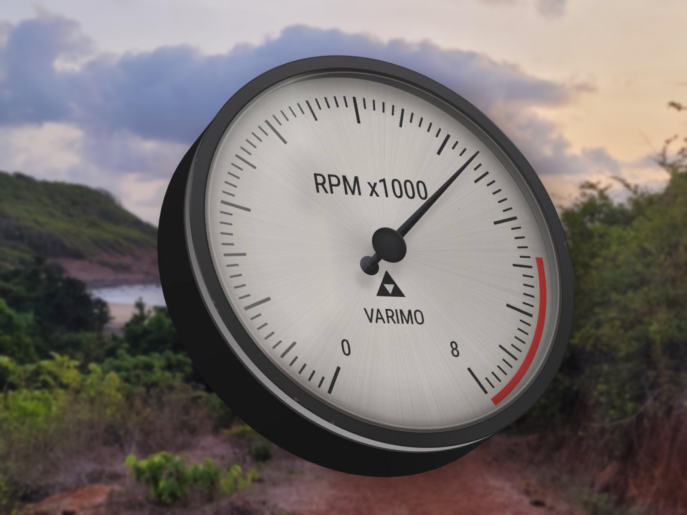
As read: **5300** rpm
